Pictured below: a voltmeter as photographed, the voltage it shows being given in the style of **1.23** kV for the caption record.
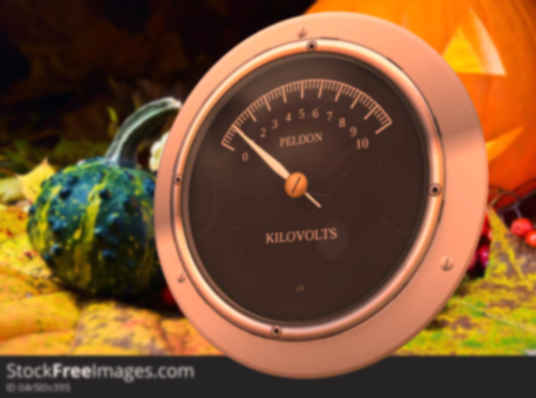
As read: **1** kV
